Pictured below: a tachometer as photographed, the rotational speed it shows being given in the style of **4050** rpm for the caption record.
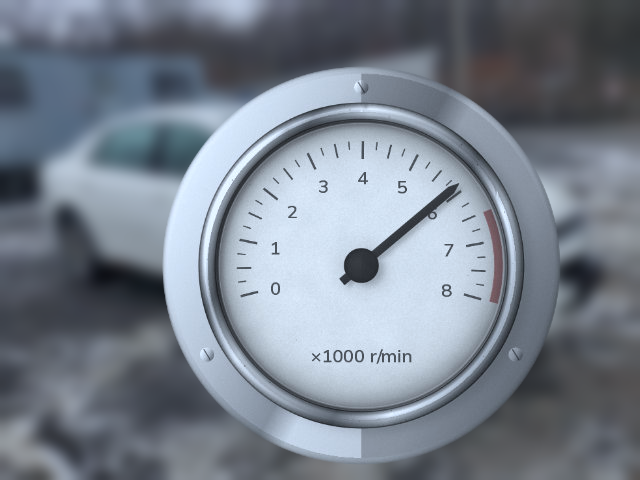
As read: **5875** rpm
